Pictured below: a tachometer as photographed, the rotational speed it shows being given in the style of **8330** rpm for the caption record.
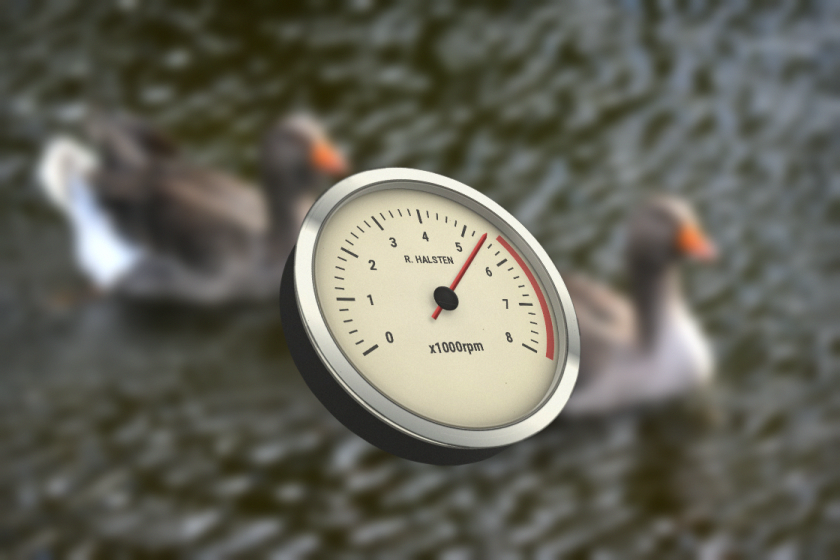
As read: **5400** rpm
